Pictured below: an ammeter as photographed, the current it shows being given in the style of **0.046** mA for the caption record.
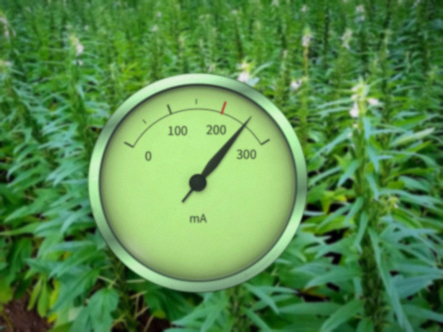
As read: **250** mA
